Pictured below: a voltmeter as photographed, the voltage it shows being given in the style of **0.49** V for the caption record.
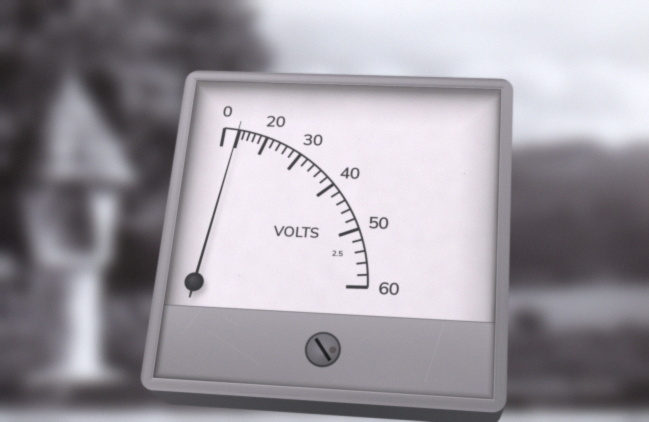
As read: **10** V
